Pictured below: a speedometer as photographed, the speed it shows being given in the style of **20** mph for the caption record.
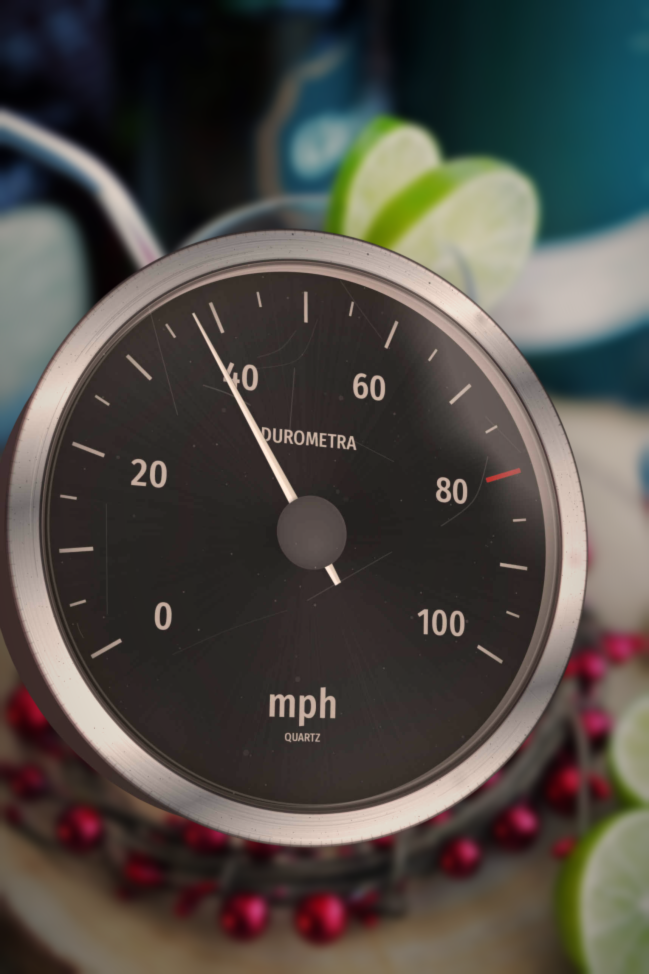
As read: **37.5** mph
